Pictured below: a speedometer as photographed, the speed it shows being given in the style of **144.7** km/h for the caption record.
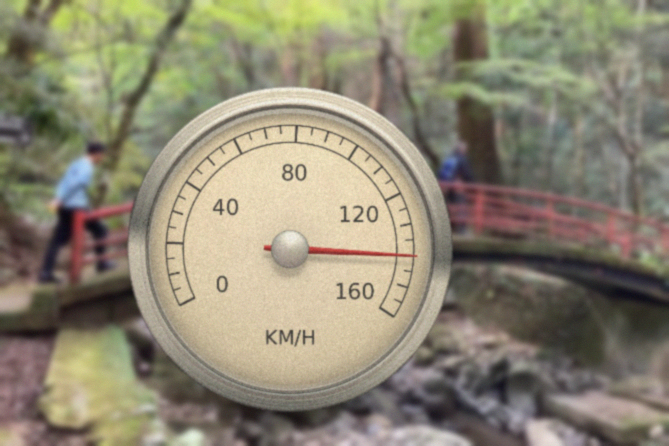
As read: **140** km/h
